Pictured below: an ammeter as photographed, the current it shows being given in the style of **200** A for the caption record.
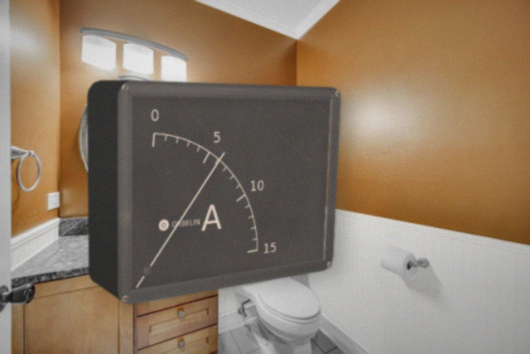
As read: **6** A
